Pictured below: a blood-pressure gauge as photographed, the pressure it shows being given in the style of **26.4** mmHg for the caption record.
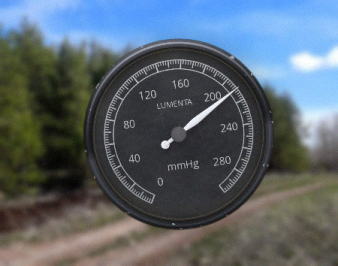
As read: **210** mmHg
